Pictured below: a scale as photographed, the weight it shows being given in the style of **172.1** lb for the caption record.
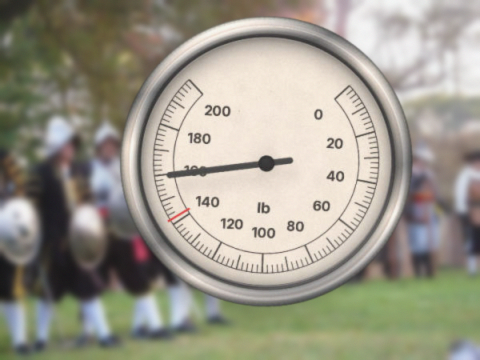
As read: **160** lb
